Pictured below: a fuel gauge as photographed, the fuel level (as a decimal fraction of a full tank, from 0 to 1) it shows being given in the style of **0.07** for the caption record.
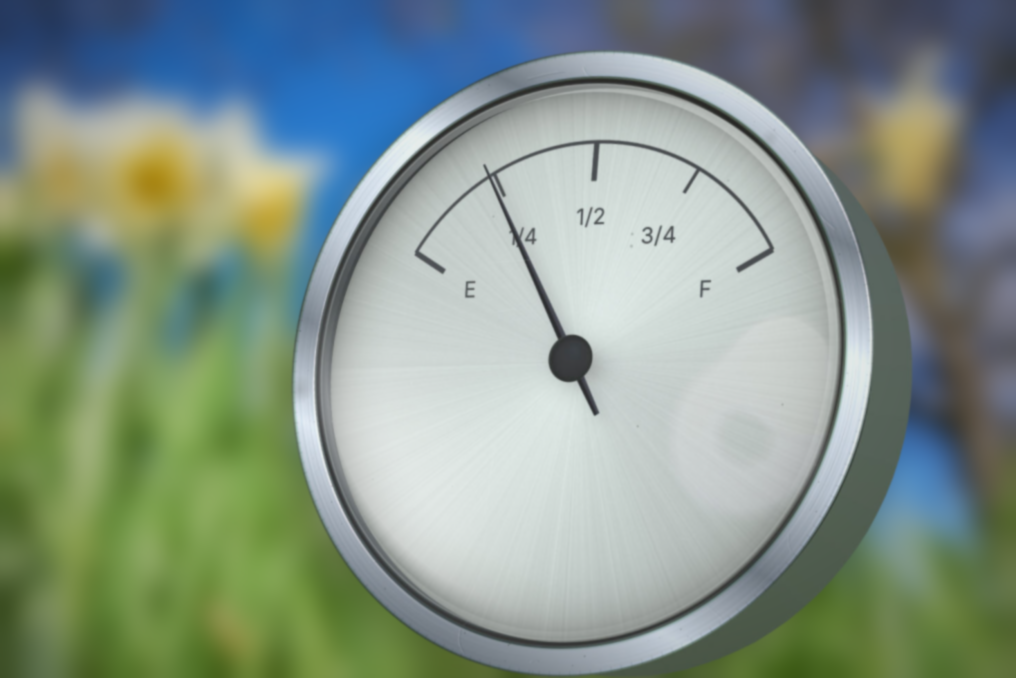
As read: **0.25**
